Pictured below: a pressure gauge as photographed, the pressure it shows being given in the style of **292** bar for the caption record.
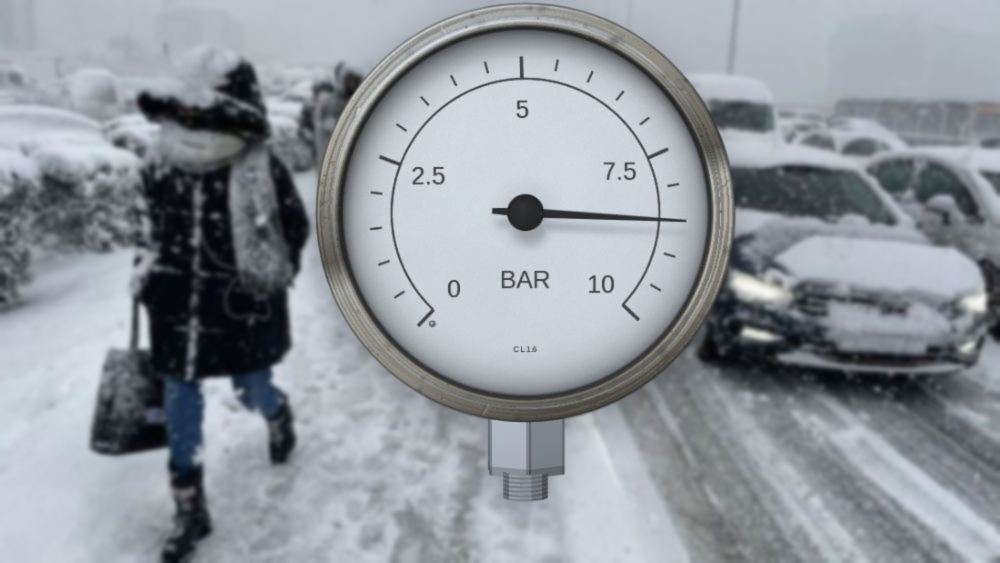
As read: **8.5** bar
